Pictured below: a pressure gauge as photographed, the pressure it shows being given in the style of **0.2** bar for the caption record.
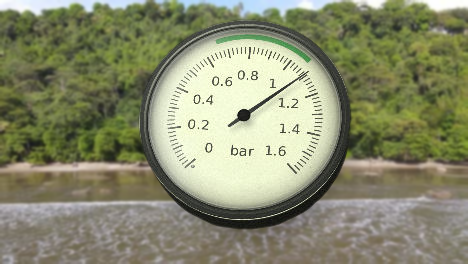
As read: **1.1** bar
